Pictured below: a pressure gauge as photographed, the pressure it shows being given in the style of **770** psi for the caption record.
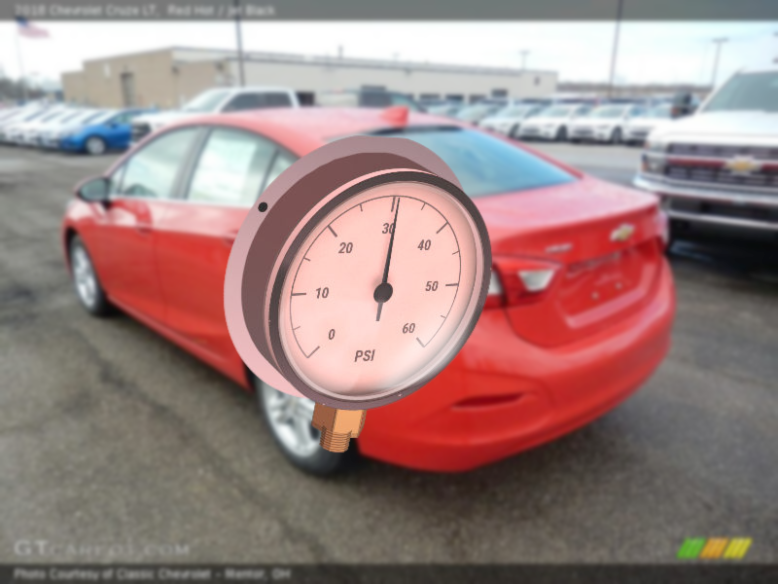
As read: **30** psi
